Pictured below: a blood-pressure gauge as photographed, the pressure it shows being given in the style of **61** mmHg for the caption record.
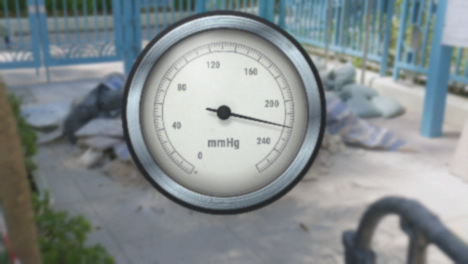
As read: **220** mmHg
